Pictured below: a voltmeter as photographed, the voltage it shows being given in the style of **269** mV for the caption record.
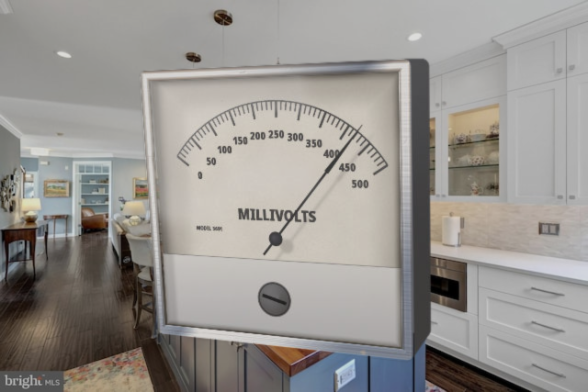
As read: **420** mV
